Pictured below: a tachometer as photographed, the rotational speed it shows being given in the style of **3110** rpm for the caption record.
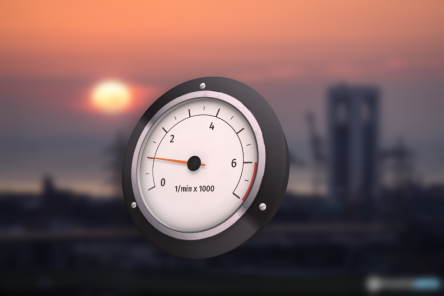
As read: **1000** rpm
